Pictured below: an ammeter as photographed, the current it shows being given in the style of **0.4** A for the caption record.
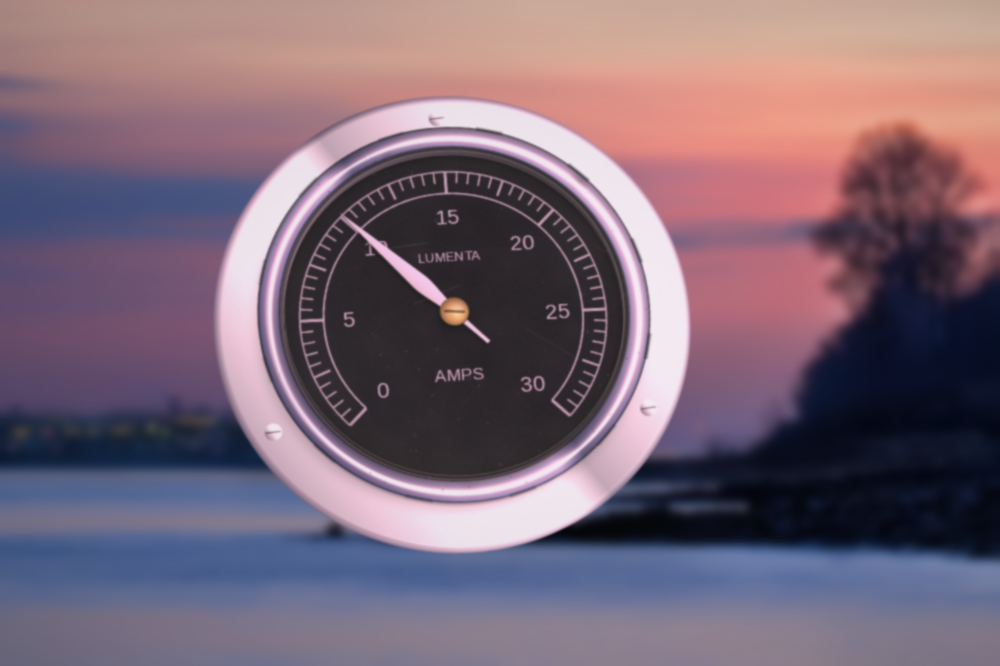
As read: **10** A
